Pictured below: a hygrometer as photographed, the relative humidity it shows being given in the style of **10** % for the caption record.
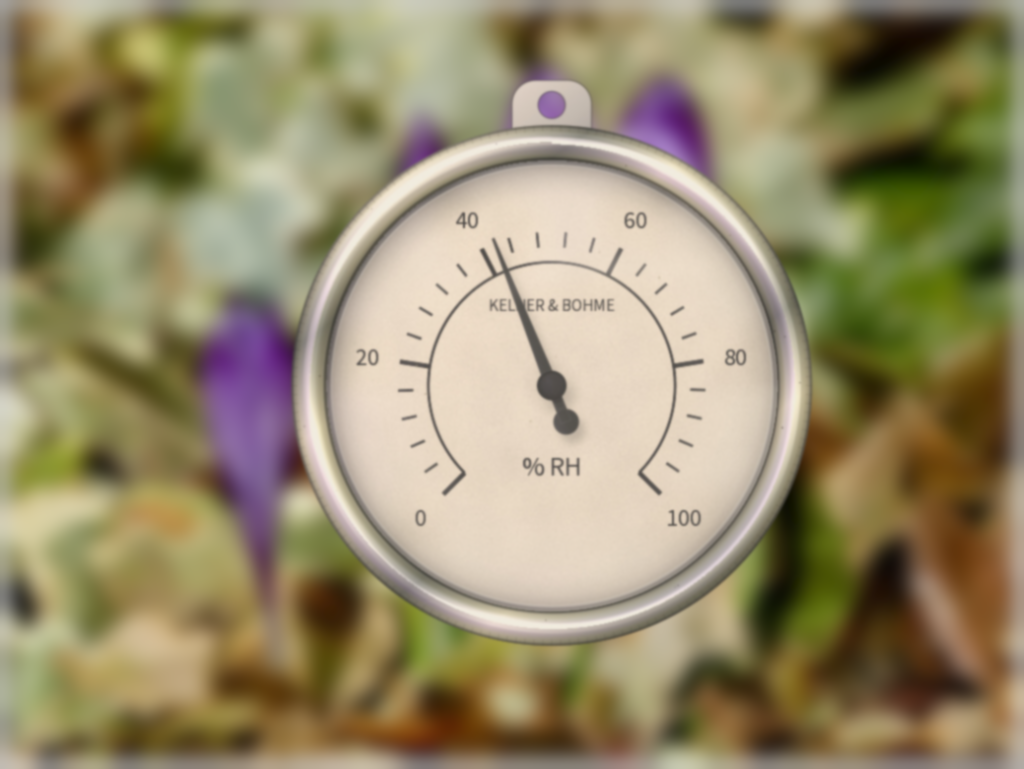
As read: **42** %
